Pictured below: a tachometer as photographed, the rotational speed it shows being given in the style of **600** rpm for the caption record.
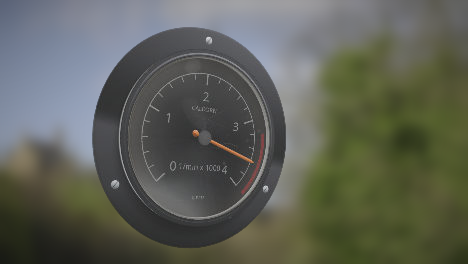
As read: **3600** rpm
